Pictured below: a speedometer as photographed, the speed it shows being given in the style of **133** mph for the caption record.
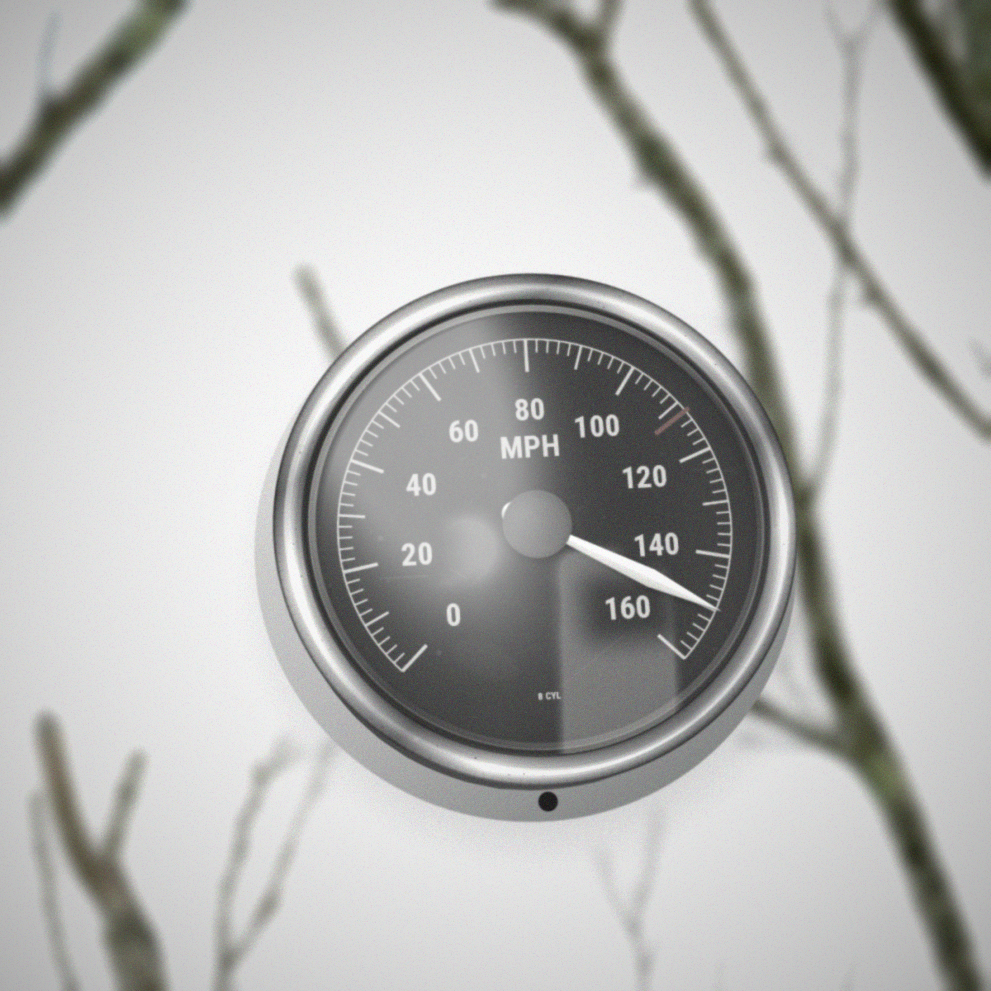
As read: **150** mph
